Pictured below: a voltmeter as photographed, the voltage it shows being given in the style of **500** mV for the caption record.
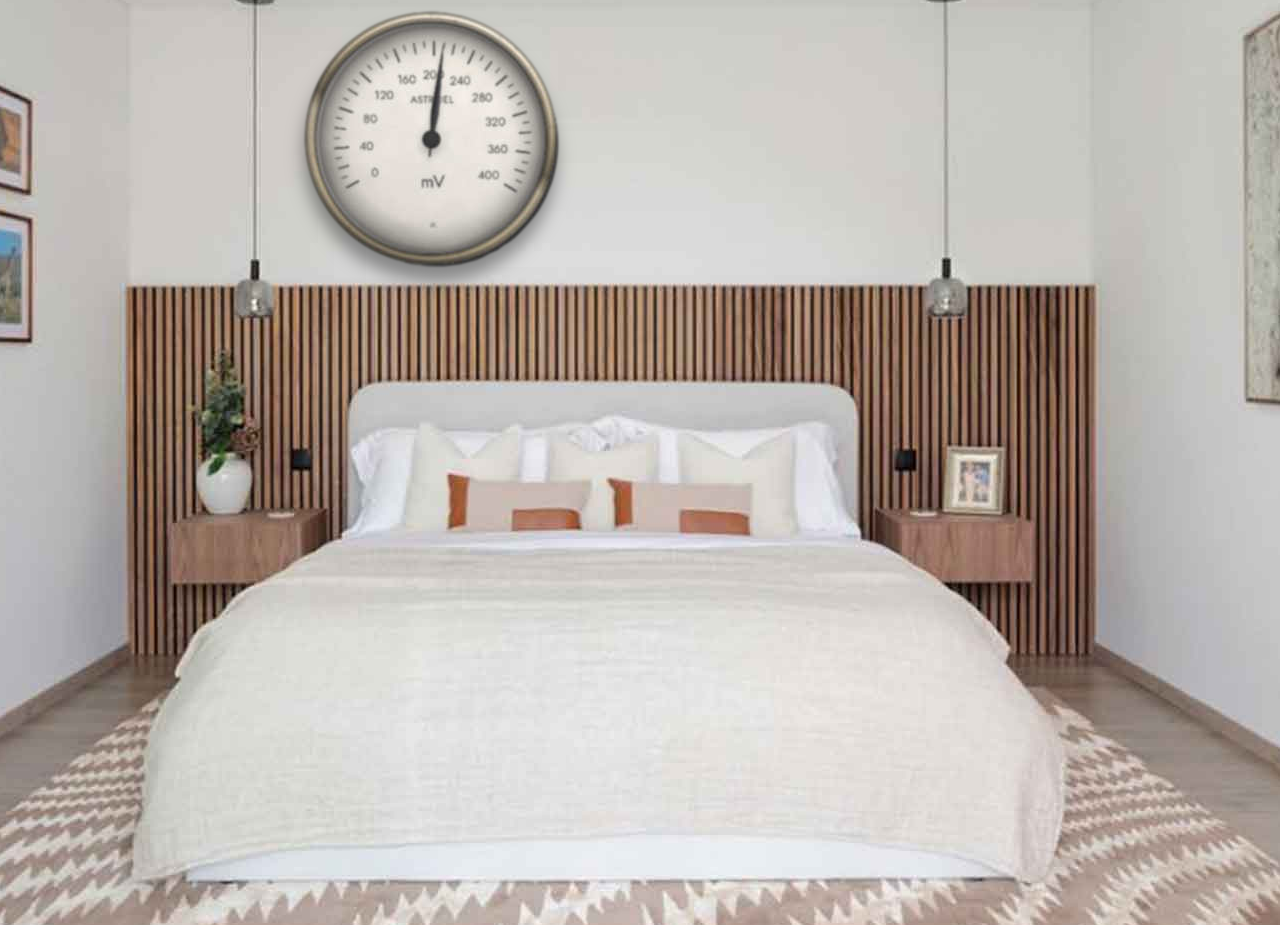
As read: **210** mV
